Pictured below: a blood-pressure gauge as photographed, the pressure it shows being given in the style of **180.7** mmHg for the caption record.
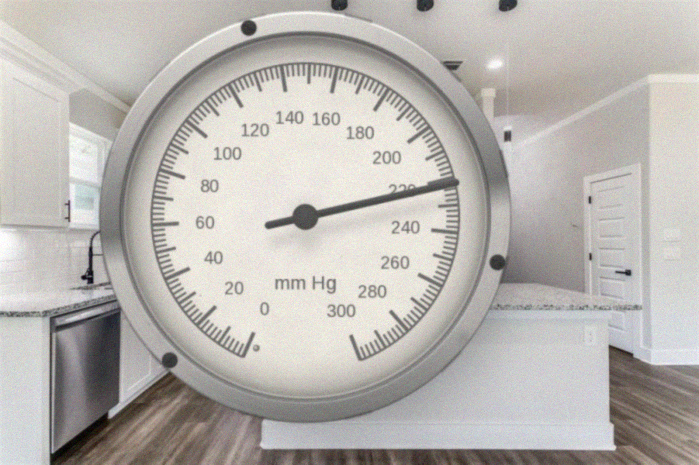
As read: **222** mmHg
